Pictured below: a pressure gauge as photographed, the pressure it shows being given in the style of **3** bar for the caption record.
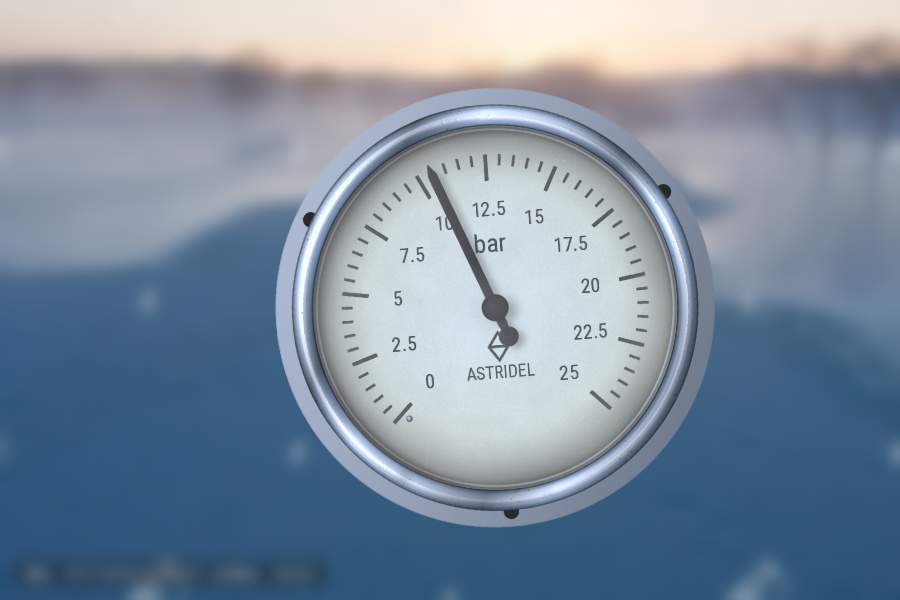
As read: **10.5** bar
